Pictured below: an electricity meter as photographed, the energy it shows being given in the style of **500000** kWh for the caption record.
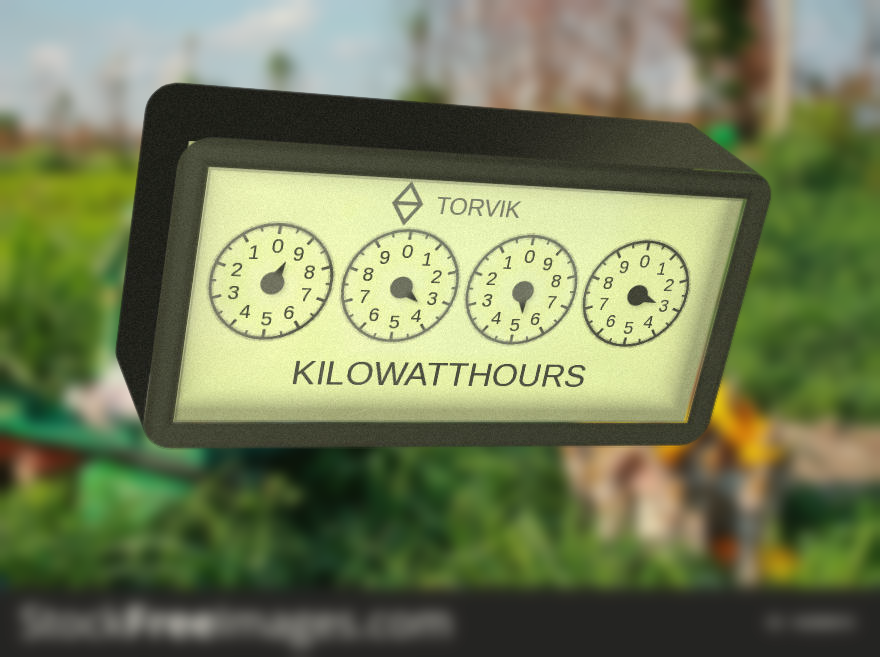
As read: **9353** kWh
